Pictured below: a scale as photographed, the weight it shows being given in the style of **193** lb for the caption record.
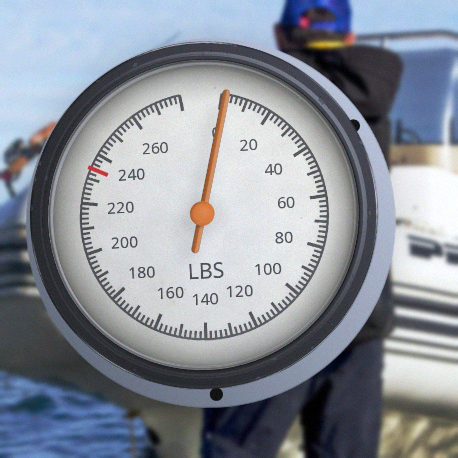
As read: **2** lb
